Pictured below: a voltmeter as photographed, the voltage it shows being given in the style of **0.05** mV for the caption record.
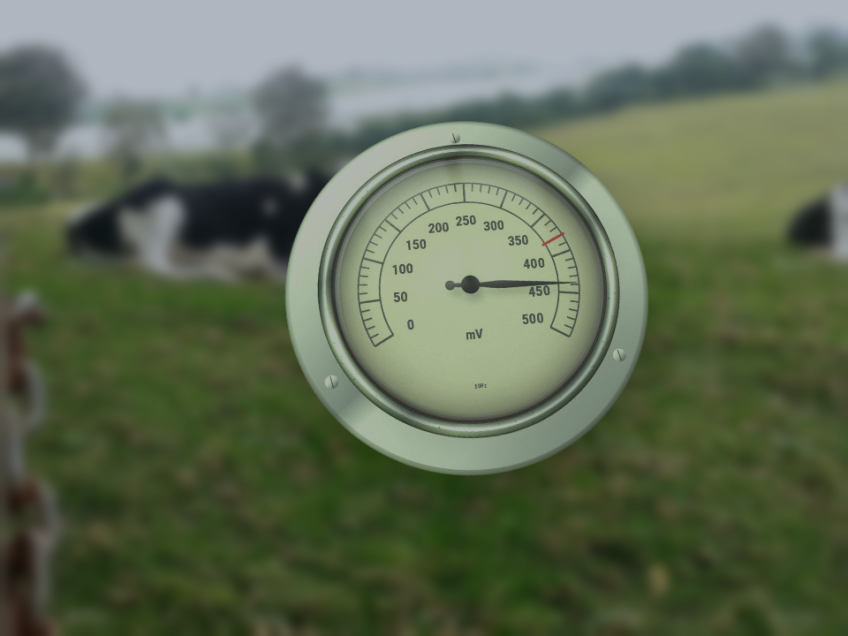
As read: **440** mV
